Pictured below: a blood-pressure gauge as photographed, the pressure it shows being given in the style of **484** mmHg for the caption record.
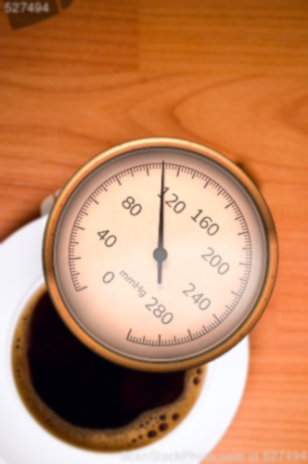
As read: **110** mmHg
